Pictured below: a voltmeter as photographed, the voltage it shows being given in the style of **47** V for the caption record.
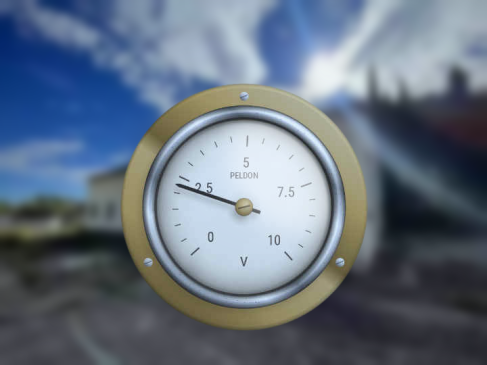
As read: **2.25** V
